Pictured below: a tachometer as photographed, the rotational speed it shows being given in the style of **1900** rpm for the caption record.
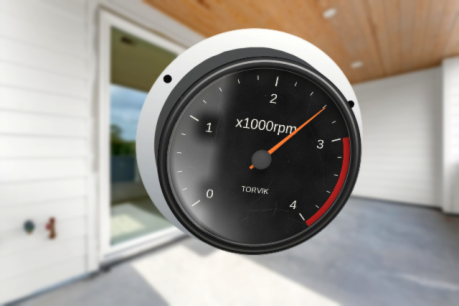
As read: **2600** rpm
